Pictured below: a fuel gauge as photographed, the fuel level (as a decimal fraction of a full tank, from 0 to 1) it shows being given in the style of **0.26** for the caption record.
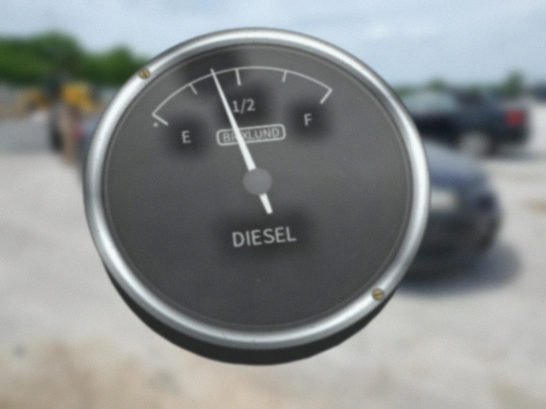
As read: **0.375**
